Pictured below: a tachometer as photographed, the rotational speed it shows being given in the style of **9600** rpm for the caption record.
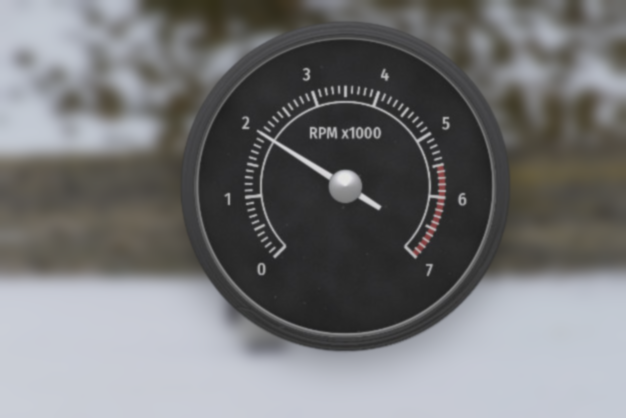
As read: **2000** rpm
